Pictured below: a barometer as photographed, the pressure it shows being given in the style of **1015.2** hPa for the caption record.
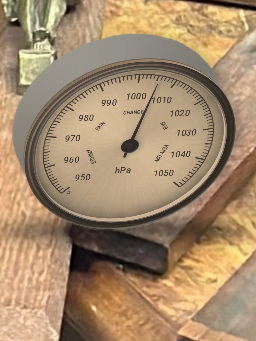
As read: **1005** hPa
